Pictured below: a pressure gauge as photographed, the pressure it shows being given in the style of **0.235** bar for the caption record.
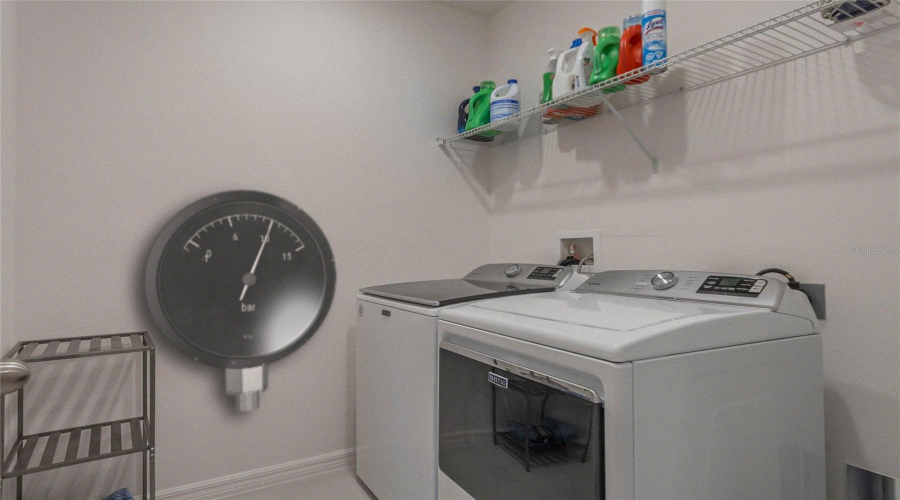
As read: **10** bar
